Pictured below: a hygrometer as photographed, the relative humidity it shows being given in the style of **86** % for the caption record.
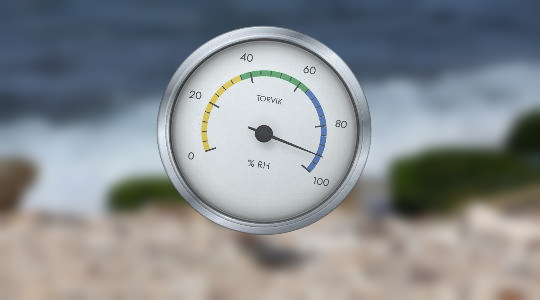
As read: **92** %
